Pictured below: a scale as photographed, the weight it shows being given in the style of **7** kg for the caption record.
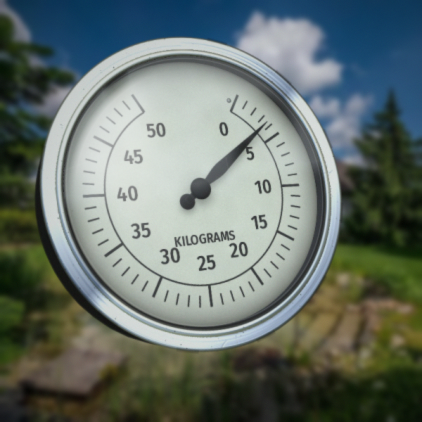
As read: **3.5** kg
